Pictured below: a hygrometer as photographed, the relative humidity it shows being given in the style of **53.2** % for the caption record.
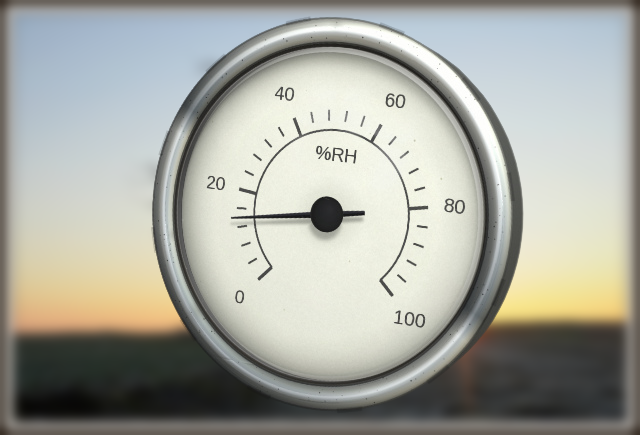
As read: **14** %
